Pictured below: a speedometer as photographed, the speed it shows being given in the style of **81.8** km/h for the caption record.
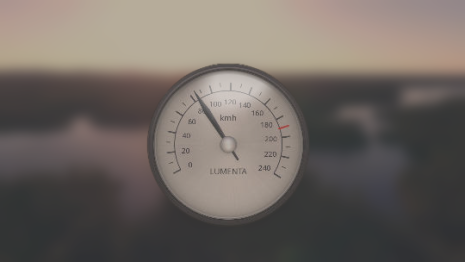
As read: **85** km/h
